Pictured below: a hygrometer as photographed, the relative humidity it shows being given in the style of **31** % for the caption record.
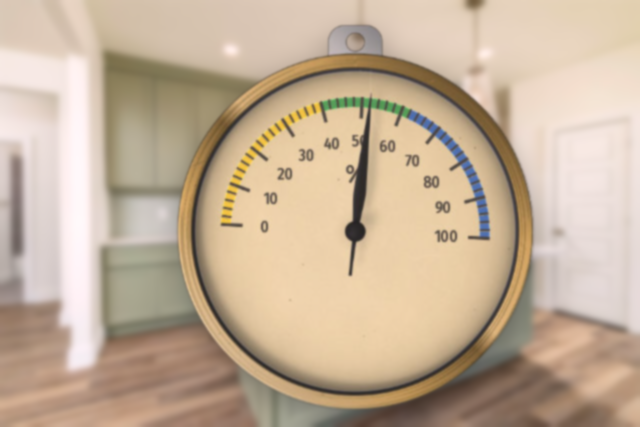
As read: **52** %
